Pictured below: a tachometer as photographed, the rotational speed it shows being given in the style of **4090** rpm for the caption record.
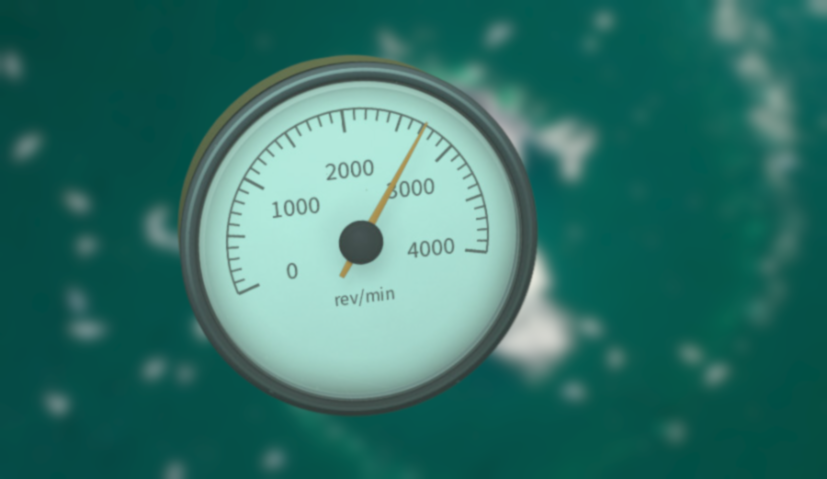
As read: **2700** rpm
